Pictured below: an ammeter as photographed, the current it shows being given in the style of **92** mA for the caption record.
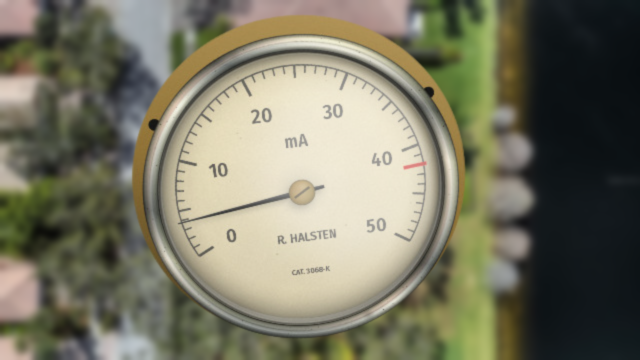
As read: **4** mA
